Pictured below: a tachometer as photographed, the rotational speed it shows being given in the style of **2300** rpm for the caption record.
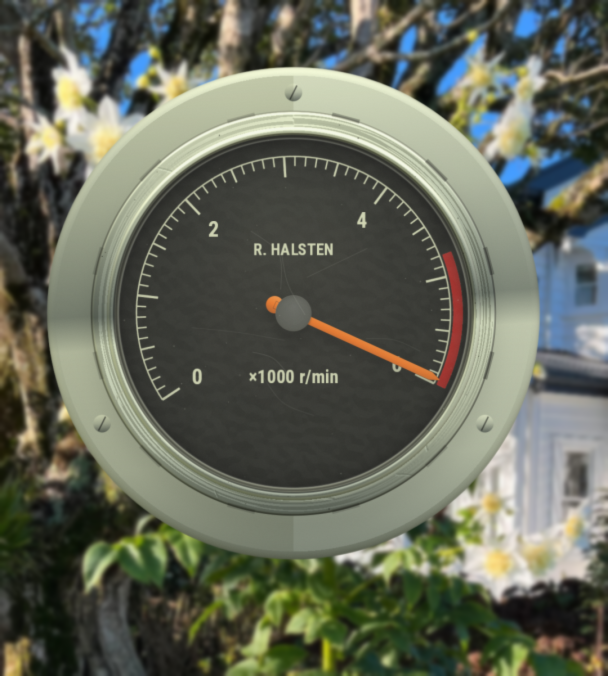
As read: **5950** rpm
